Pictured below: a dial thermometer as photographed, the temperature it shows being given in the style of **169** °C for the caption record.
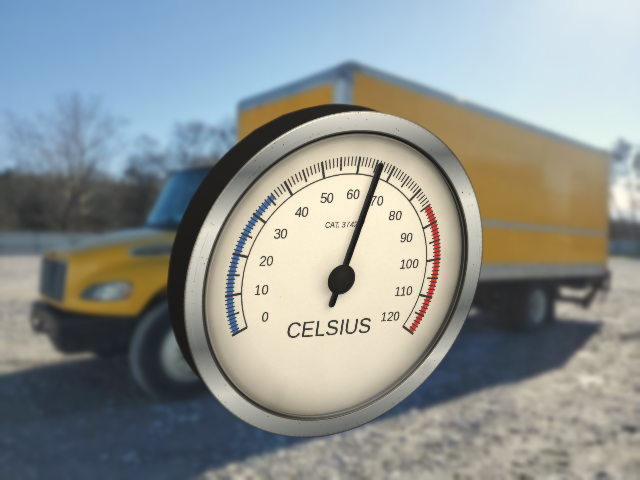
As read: **65** °C
